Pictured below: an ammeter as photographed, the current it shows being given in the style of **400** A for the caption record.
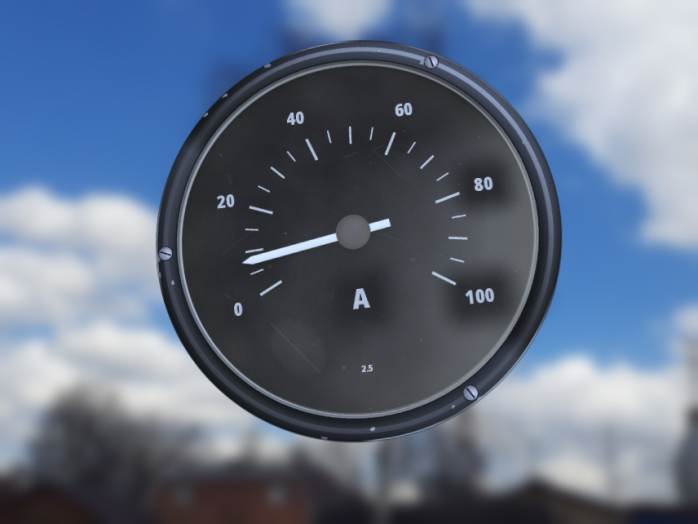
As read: **7.5** A
